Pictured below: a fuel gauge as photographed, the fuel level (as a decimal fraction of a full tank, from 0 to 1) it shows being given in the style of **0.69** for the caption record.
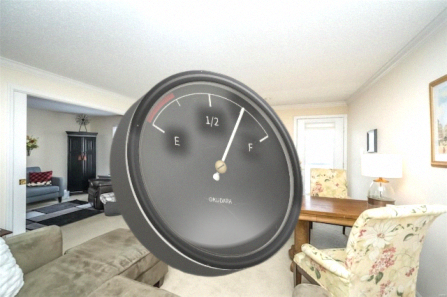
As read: **0.75**
